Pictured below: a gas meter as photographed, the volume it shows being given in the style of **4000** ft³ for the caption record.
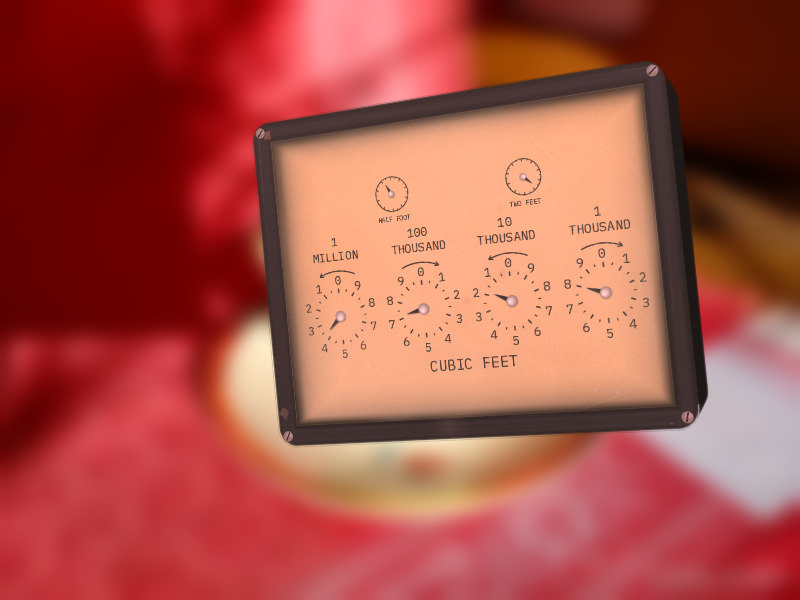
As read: **371800** ft³
